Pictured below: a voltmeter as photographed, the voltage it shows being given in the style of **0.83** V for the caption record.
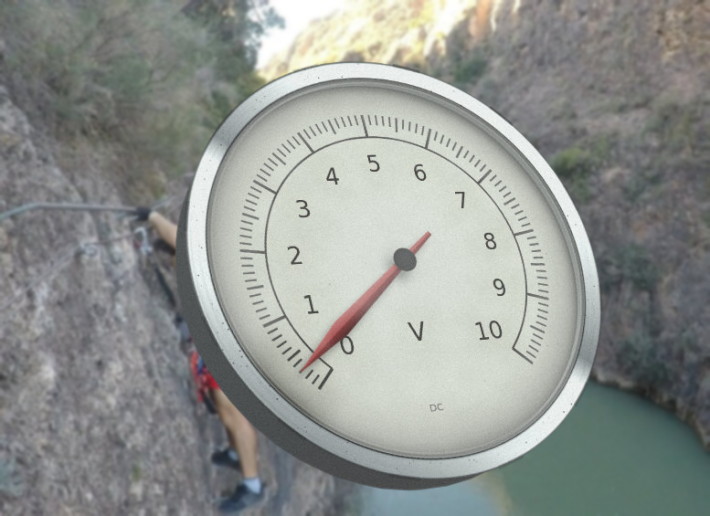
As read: **0.3** V
